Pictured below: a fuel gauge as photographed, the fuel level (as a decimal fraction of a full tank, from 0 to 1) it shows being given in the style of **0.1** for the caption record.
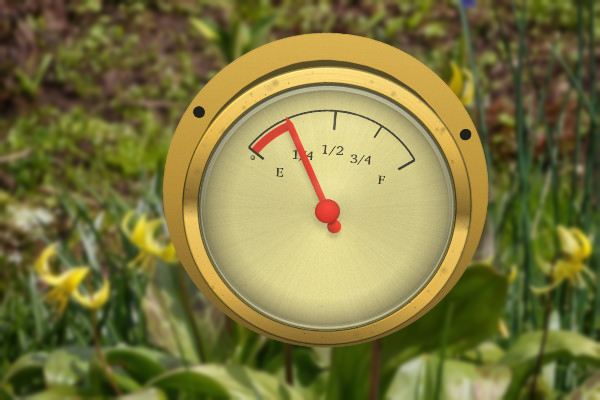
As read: **0.25**
